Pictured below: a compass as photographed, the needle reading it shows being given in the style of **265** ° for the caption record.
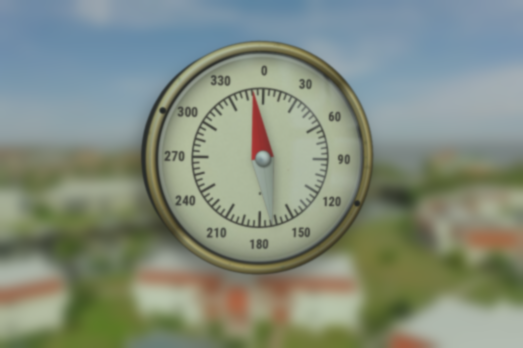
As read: **350** °
